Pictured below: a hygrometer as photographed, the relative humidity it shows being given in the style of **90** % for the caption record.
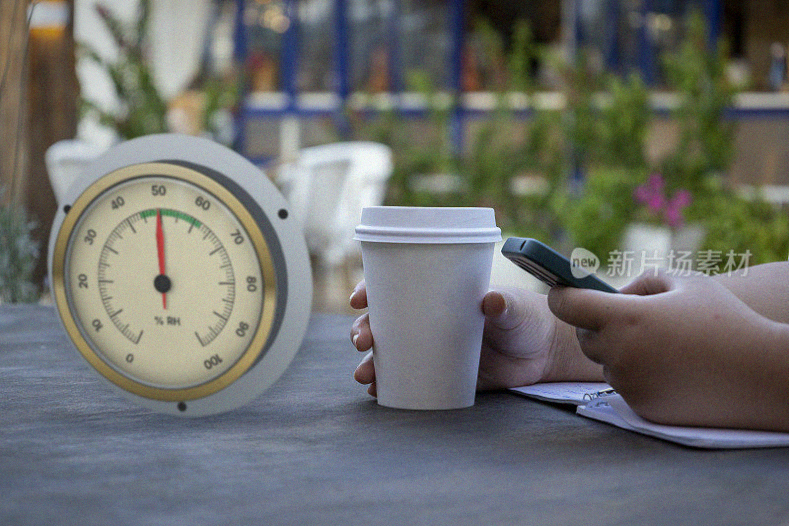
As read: **50** %
